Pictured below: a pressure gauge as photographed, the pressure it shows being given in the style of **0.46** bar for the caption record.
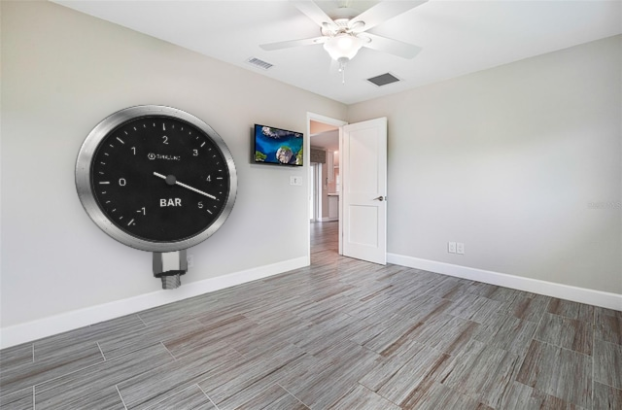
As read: **4.6** bar
